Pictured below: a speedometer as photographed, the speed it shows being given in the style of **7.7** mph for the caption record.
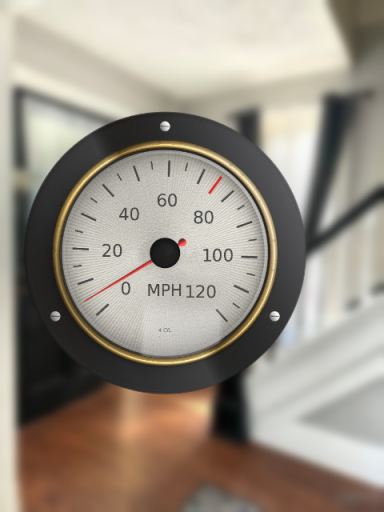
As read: **5** mph
